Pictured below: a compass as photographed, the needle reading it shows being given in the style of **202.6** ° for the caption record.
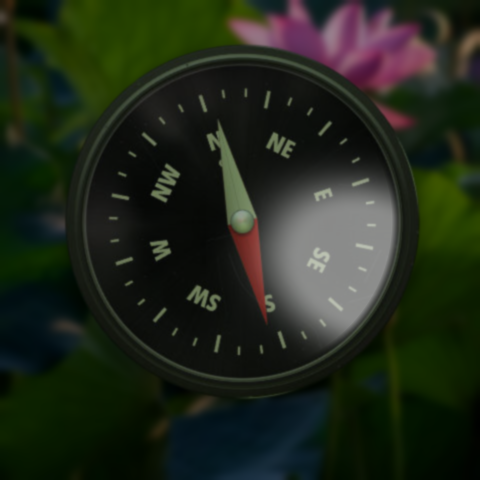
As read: **185** °
